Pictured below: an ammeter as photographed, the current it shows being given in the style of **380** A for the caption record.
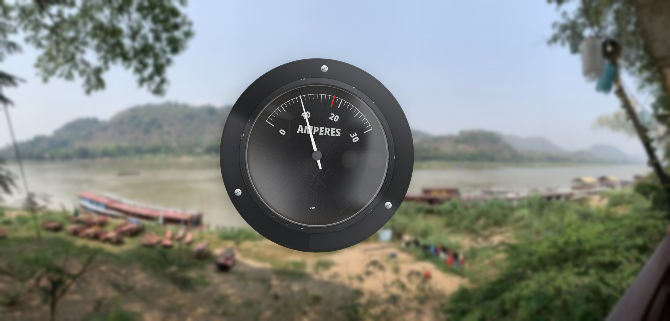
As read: **10** A
